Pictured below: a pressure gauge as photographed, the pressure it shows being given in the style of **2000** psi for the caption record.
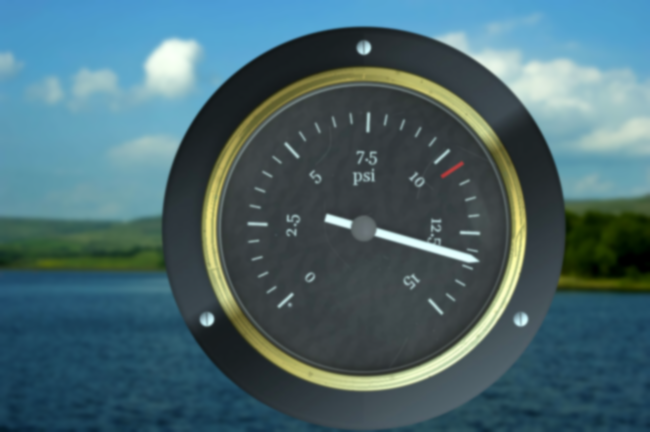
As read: **13.25** psi
